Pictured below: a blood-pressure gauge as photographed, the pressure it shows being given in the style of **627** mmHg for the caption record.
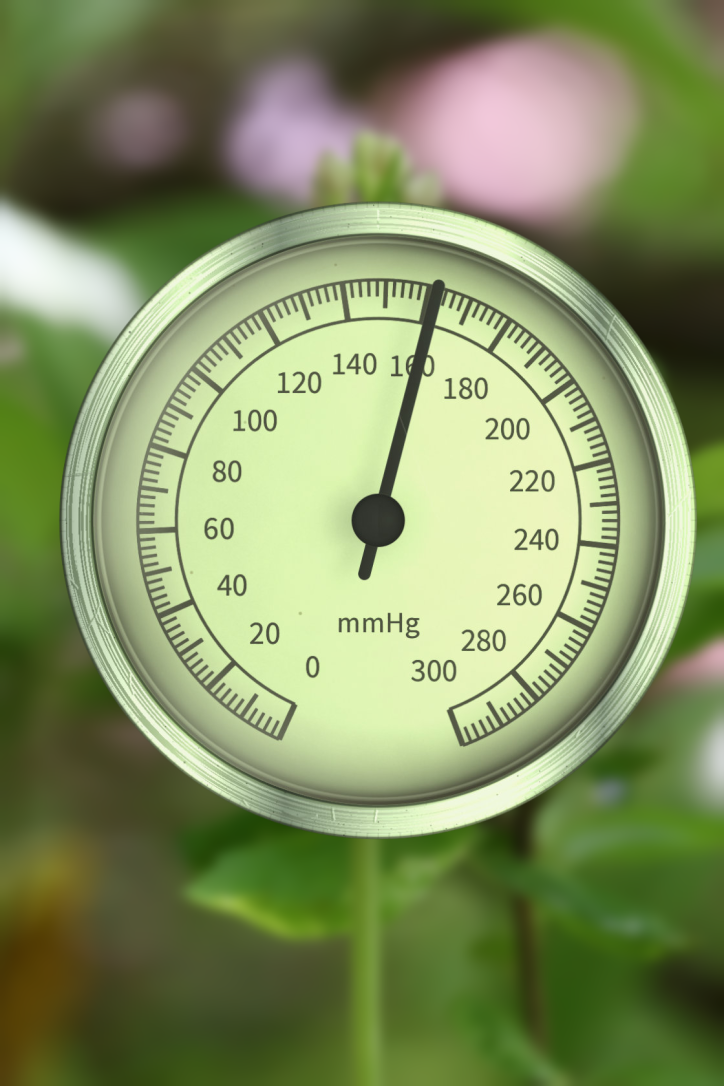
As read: **162** mmHg
